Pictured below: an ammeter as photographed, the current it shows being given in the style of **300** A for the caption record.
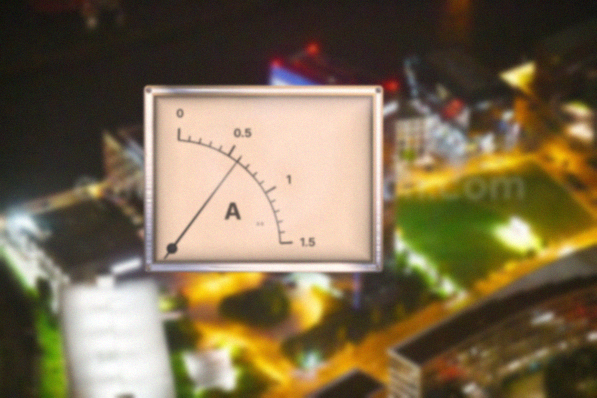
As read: **0.6** A
